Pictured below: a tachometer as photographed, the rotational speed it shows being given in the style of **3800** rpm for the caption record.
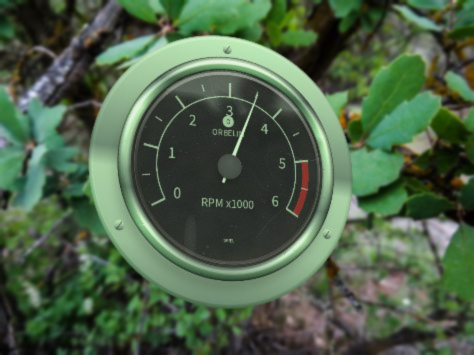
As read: **3500** rpm
